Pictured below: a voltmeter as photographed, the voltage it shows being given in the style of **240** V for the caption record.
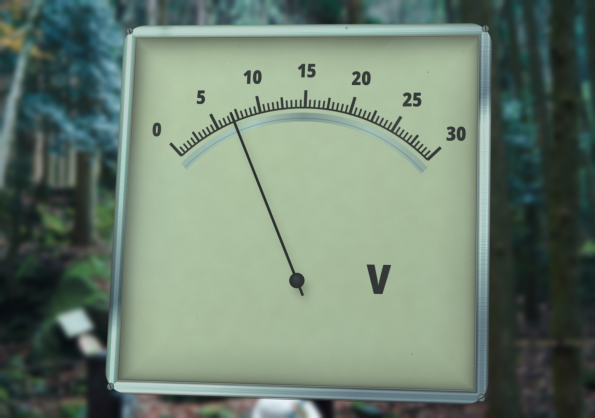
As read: **7** V
